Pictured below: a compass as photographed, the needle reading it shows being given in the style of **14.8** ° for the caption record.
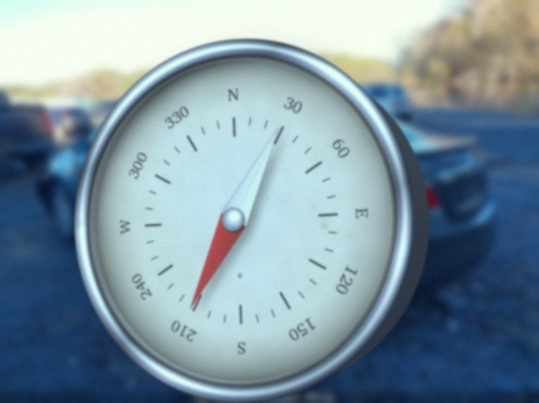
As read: **210** °
